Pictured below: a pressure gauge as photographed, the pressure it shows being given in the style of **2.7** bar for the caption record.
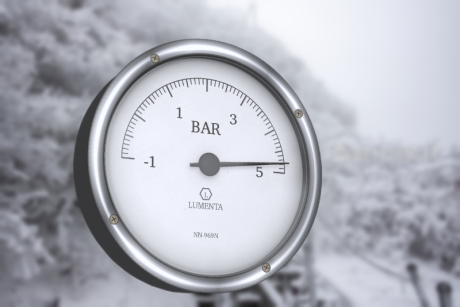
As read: **4.8** bar
